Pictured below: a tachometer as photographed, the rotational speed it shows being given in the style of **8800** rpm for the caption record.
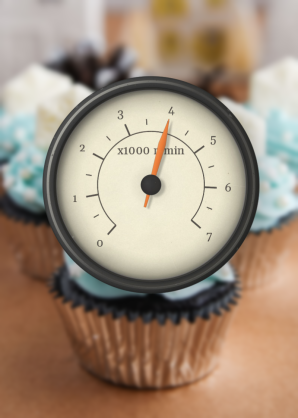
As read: **4000** rpm
